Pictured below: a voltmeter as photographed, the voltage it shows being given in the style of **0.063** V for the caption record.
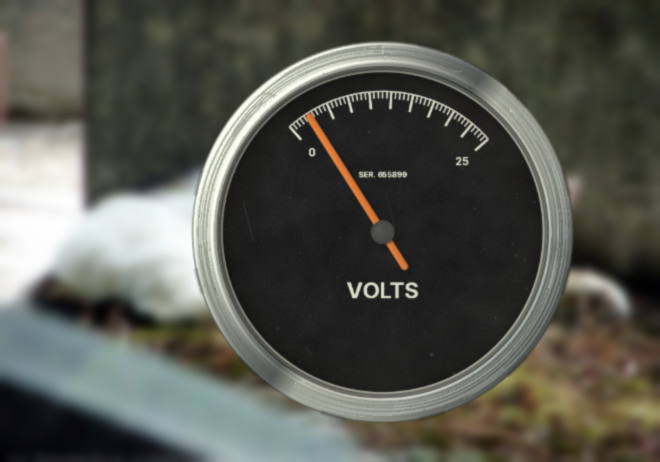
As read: **2.5** V
